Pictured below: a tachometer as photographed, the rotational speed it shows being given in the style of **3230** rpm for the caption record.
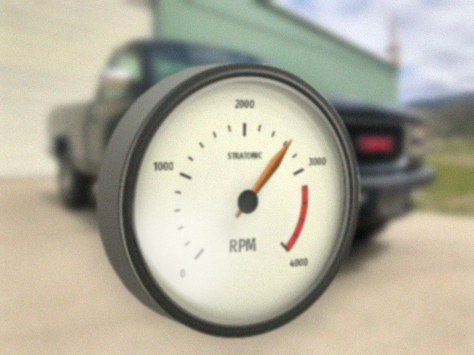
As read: **2600** rpm
